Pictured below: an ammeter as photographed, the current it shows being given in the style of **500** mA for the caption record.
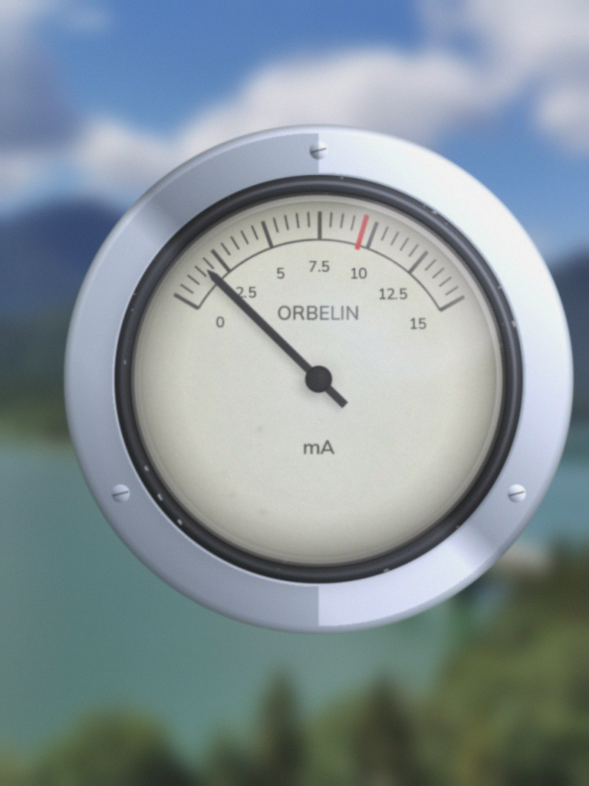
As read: **1.75** mA
